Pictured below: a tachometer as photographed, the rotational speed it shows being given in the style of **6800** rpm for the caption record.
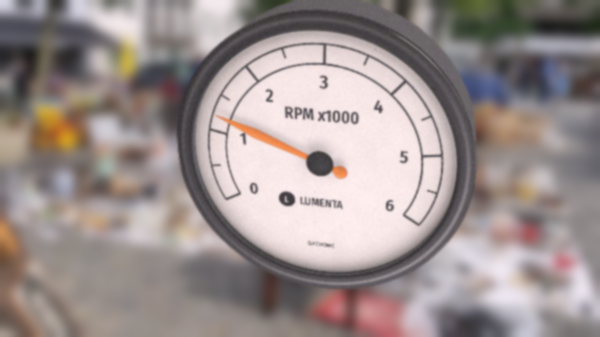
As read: **1250** rpm
